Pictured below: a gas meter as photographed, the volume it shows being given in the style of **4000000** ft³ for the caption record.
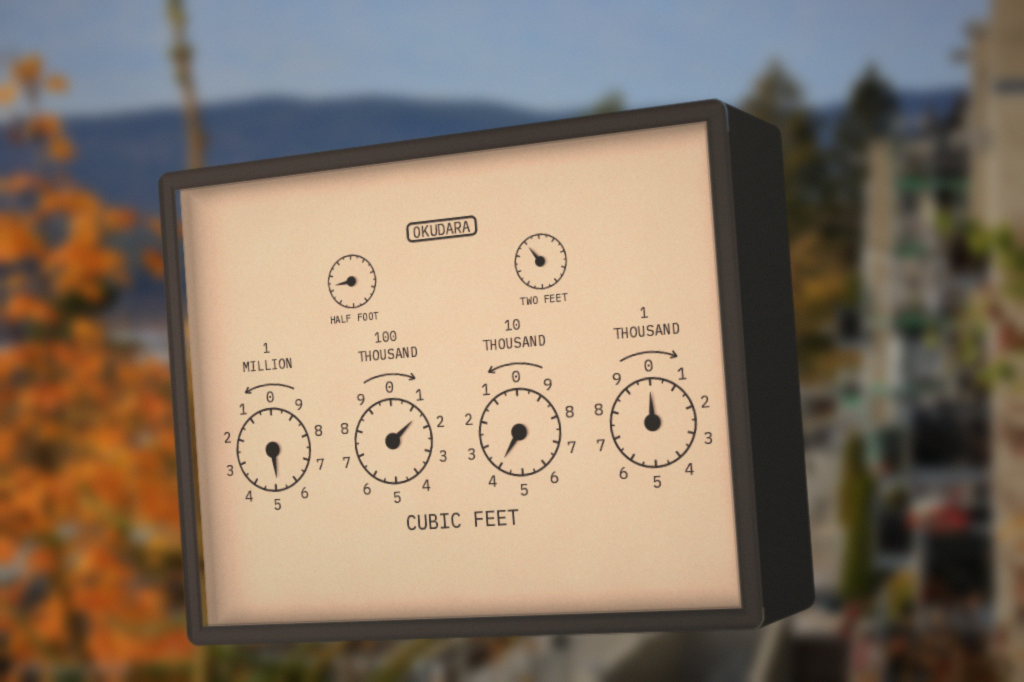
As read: **514000** ft³
